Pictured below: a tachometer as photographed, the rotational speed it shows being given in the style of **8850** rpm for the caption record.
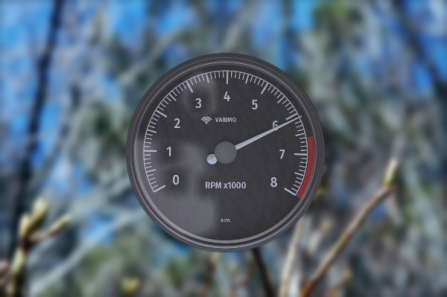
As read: **6100** rpm
